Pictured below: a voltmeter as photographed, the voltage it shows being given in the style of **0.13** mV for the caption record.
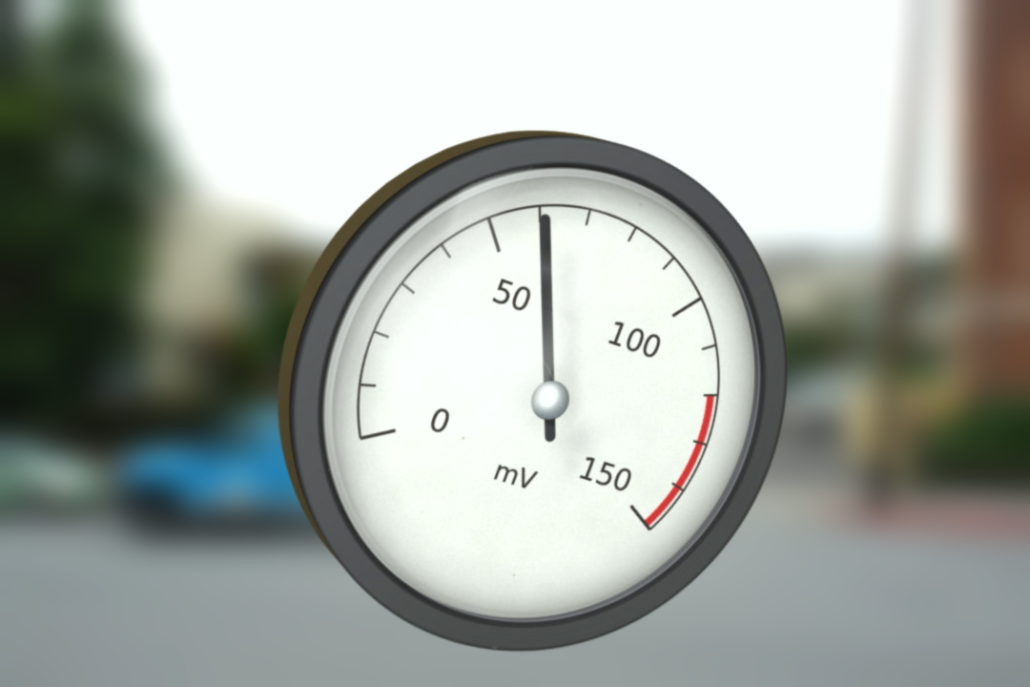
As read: **60** mV
